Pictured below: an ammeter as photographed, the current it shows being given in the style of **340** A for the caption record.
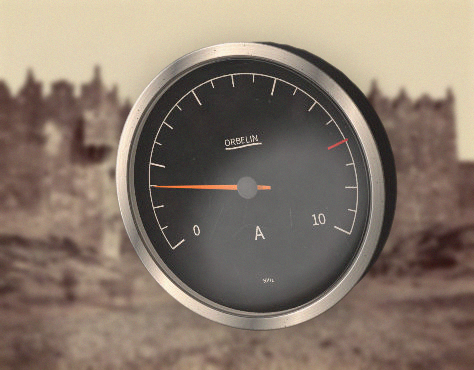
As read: **1.5** A
